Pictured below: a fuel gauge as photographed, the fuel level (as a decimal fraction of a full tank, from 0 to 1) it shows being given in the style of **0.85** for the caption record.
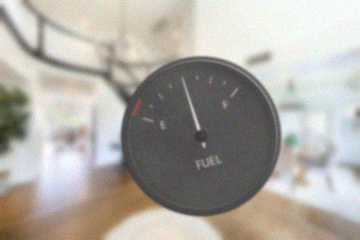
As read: **0.5**
